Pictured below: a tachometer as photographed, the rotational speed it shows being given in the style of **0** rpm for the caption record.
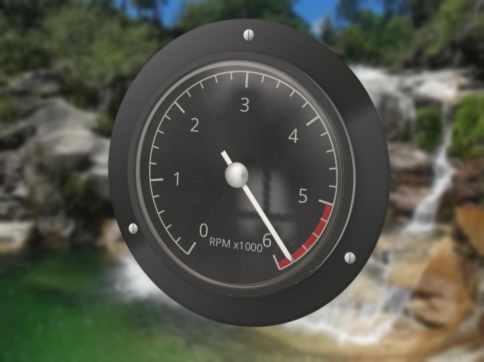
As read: **5800** rpm
